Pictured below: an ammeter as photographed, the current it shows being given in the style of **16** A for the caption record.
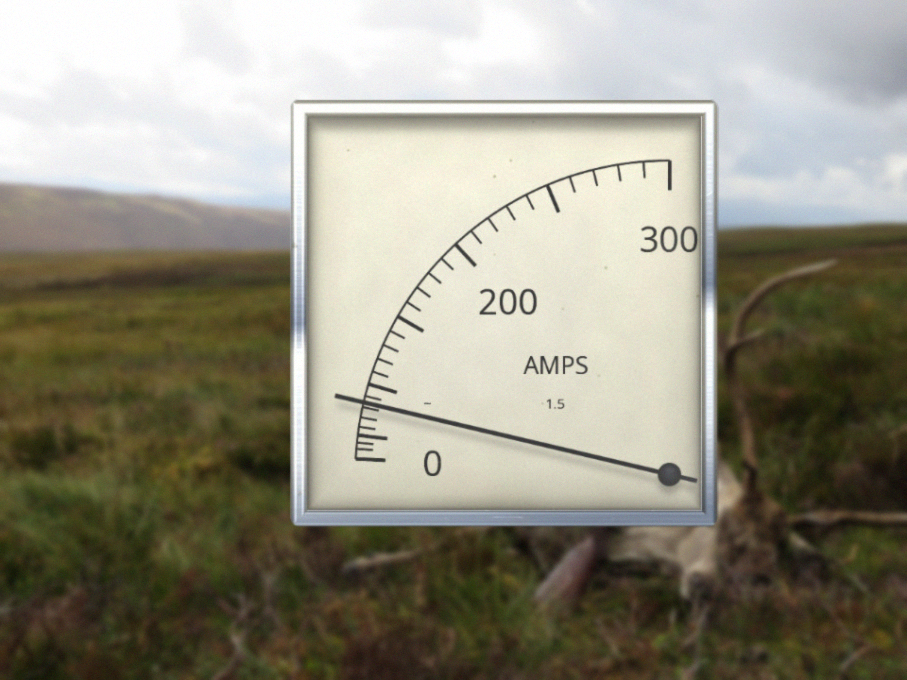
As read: **85** A
